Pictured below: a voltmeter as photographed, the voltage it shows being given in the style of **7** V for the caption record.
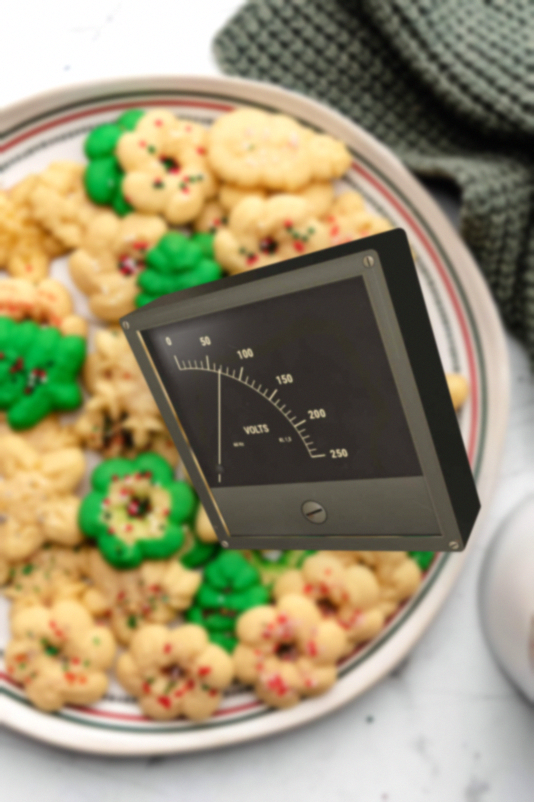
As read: **70** V
